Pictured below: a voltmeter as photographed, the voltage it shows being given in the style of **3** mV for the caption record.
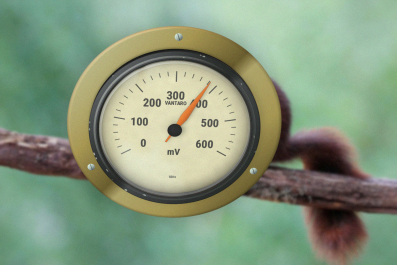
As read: **380** mV
